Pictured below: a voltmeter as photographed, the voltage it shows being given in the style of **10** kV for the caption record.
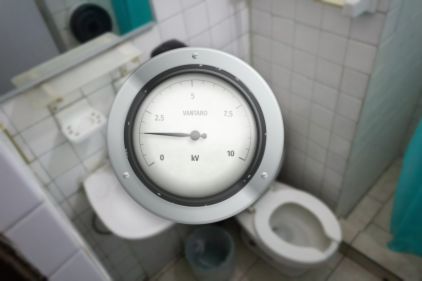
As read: **1.5** kV
